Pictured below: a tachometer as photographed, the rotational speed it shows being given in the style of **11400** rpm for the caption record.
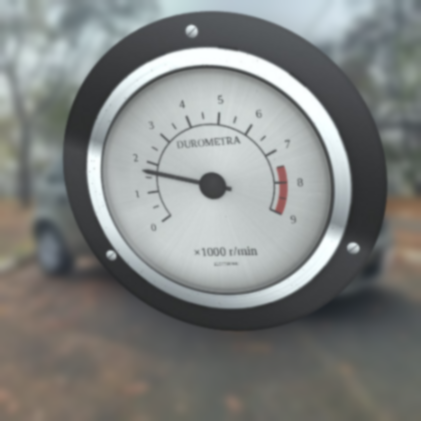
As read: **1750** rpm
